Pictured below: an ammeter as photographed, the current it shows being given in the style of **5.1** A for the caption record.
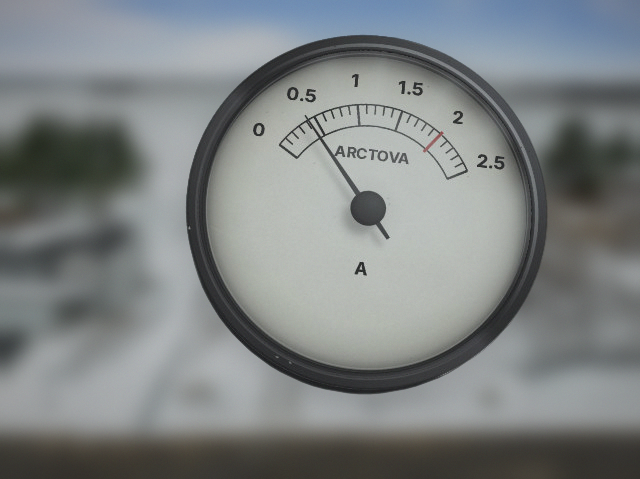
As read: **0.4** A
